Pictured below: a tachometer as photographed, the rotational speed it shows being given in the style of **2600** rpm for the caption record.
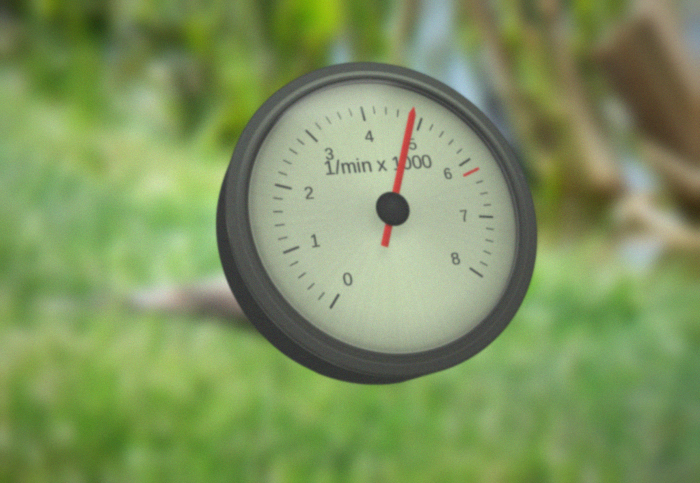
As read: **4800** rpm
